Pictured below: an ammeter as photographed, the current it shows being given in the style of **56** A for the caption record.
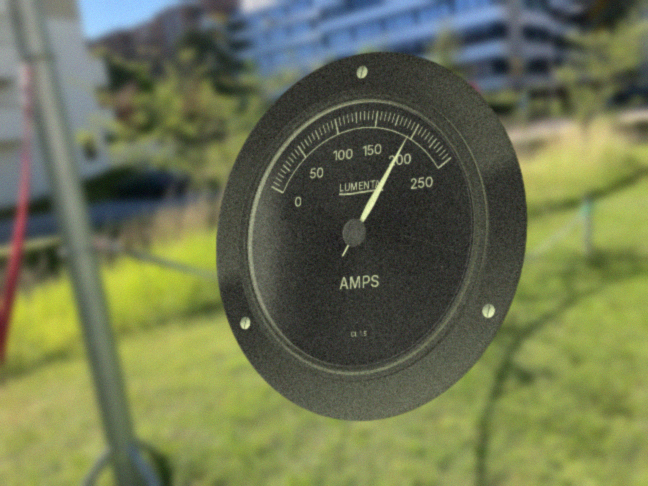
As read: **200** A
